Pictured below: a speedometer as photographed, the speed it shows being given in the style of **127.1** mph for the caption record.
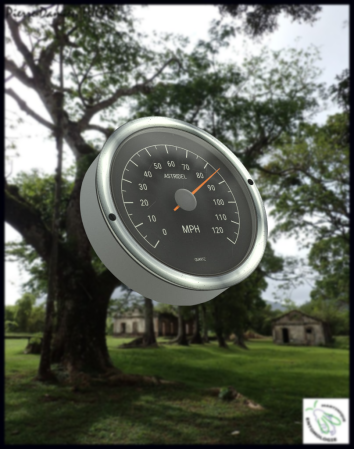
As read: **85** mph
